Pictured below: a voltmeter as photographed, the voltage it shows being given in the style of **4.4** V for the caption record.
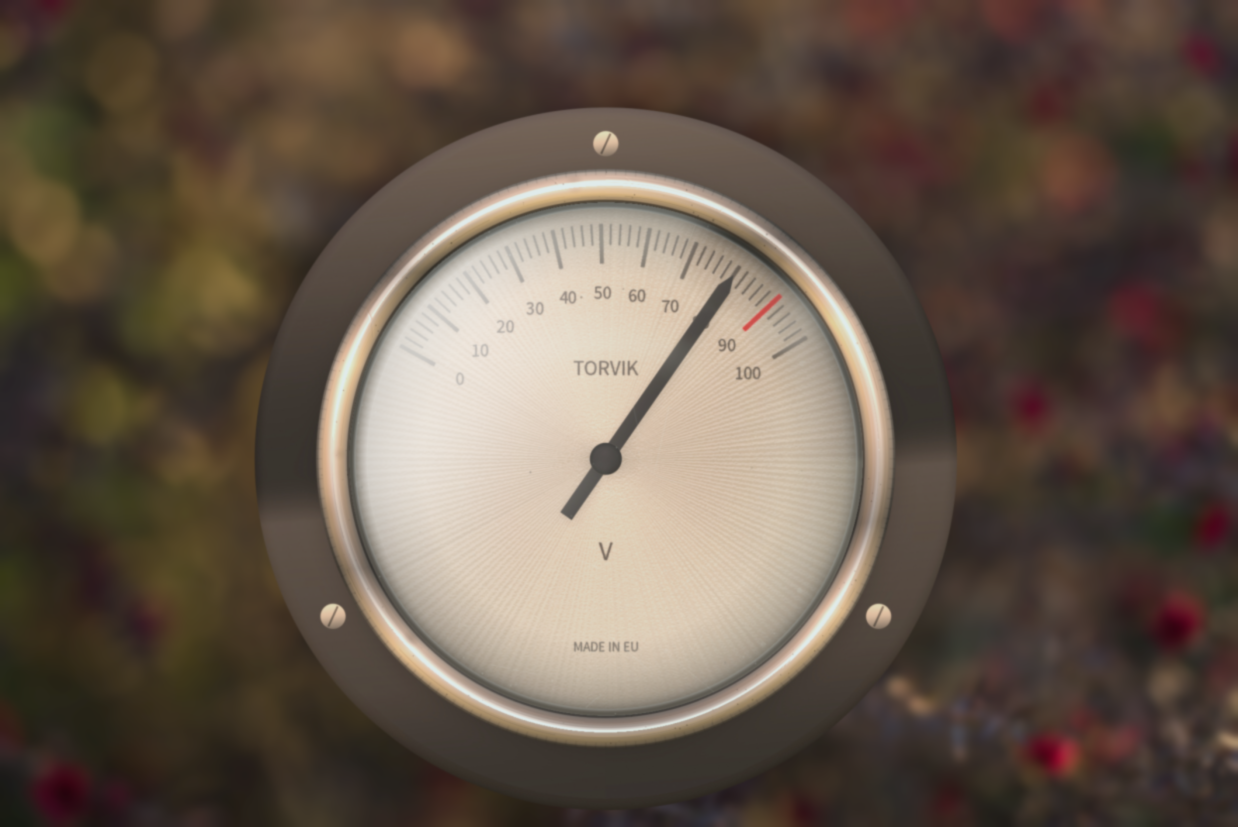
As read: **80** V
